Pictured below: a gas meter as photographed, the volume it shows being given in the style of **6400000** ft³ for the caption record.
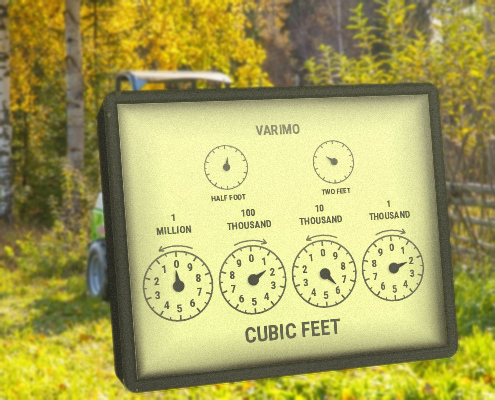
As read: **16200** ft³
